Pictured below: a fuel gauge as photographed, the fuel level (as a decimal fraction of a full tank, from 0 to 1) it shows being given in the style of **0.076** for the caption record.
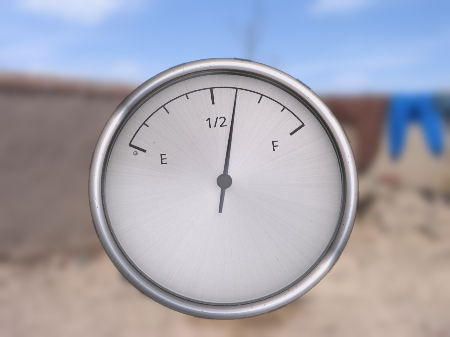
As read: **0.625**
